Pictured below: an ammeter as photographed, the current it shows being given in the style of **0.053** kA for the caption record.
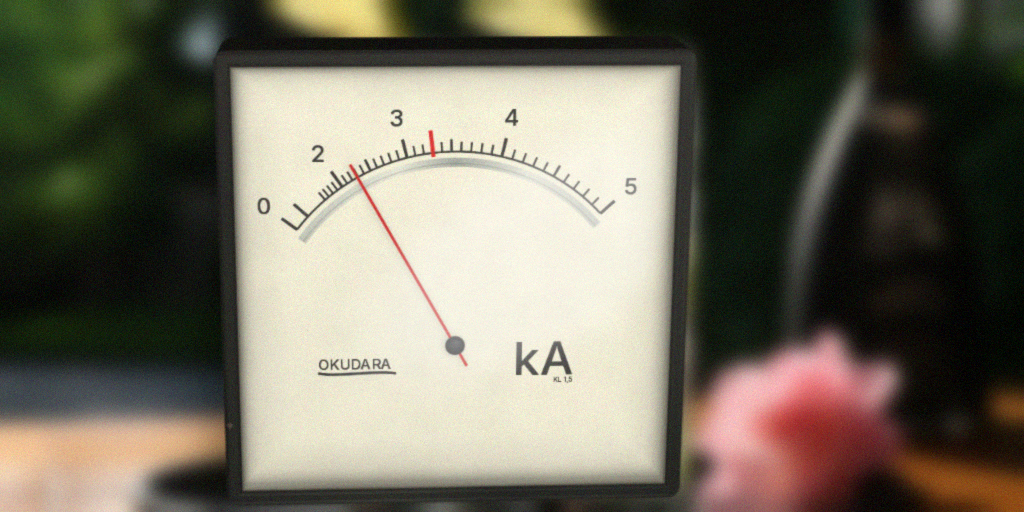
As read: **2.3** kA
